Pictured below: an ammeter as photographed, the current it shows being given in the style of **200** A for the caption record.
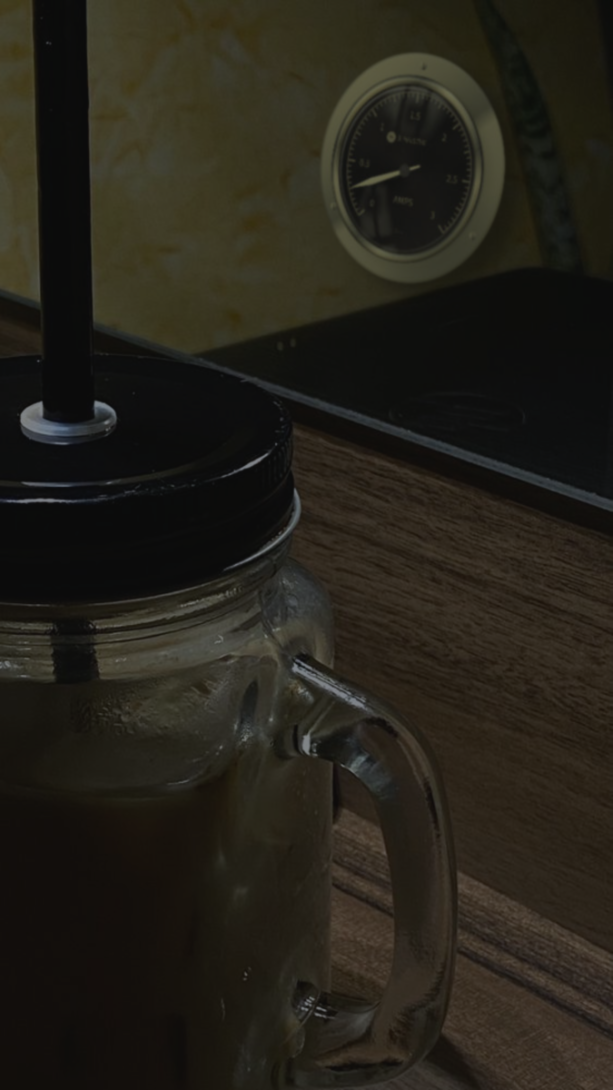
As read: **0.25** A
